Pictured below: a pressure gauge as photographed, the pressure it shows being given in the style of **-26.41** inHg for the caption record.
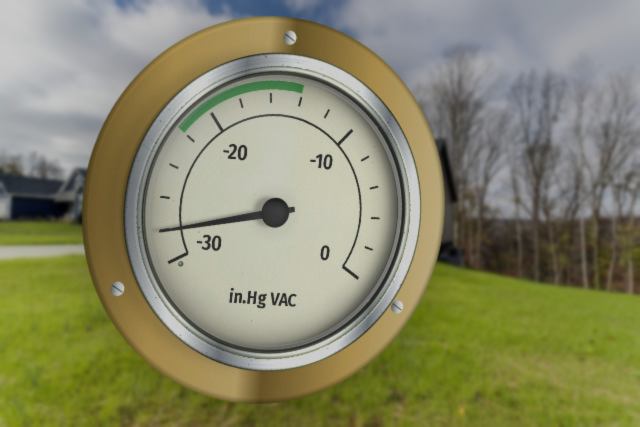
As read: **-28** inHg
